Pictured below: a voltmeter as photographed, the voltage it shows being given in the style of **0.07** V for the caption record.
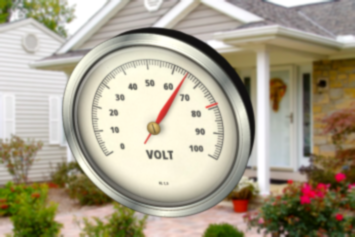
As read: **65** V
